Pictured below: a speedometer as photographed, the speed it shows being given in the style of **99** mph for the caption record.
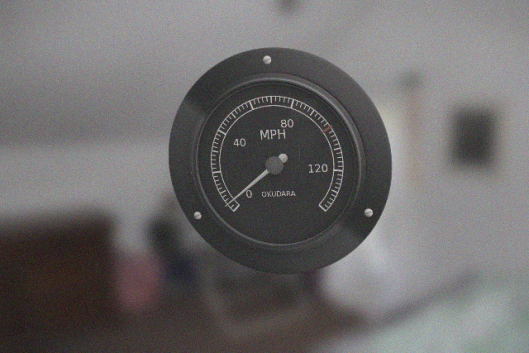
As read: **4** mph
